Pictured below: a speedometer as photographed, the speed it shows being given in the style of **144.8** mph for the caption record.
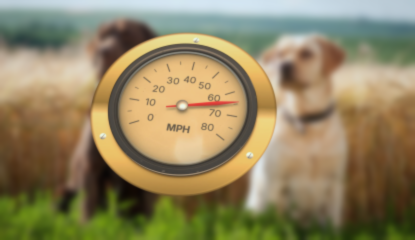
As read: **65** mph
